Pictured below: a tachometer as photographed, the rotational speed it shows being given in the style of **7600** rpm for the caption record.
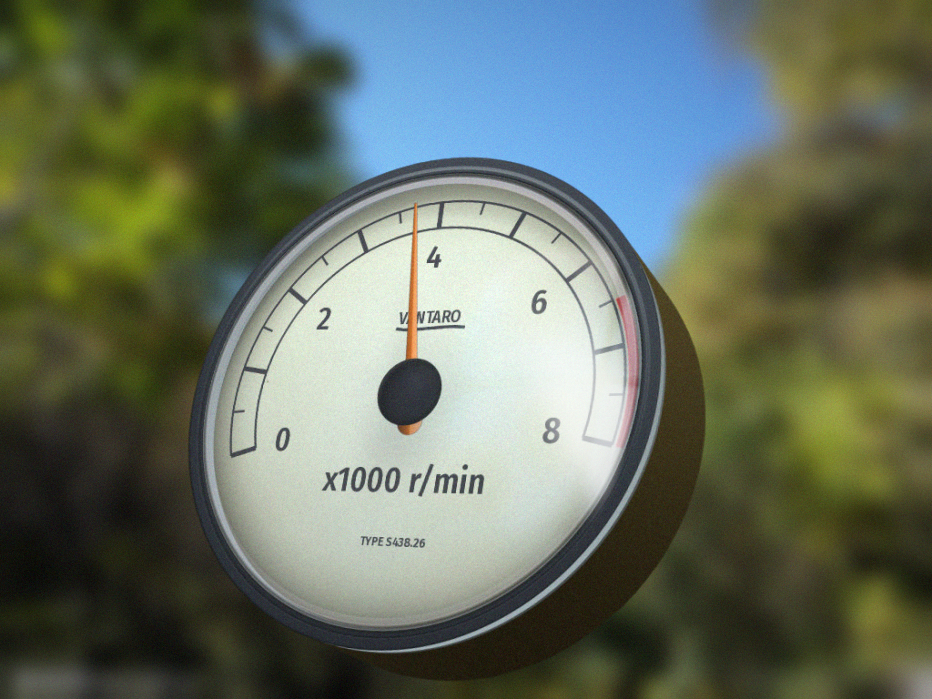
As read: **3750** rpm
